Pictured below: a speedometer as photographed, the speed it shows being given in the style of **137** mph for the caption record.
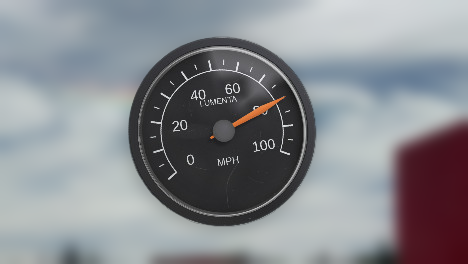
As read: **80** mph
